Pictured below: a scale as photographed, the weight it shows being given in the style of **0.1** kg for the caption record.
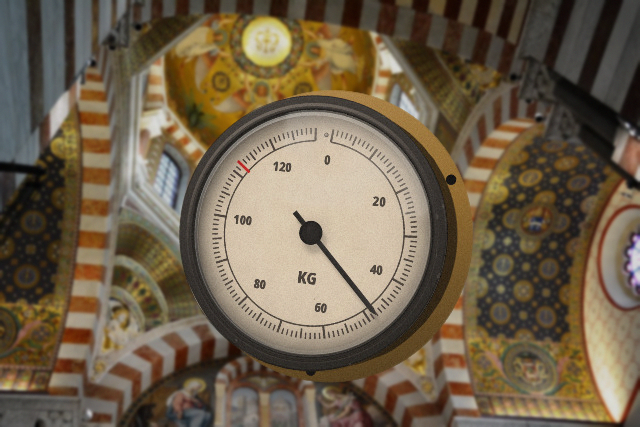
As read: **48** kg
